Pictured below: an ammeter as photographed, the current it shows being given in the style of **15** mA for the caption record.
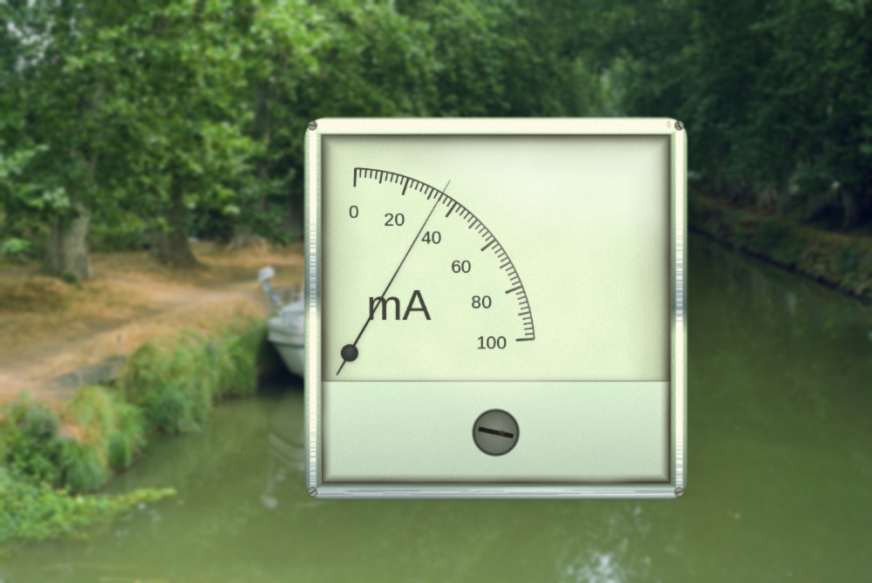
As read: **34** mA
